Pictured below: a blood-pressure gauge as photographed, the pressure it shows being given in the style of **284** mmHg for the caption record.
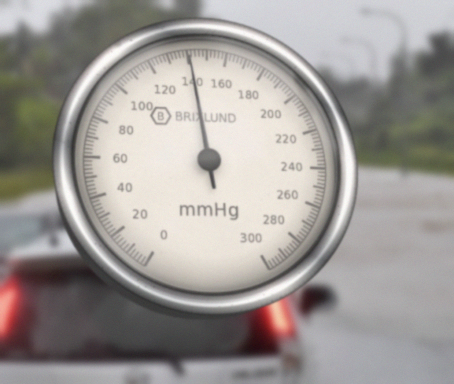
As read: **140** mmHg
